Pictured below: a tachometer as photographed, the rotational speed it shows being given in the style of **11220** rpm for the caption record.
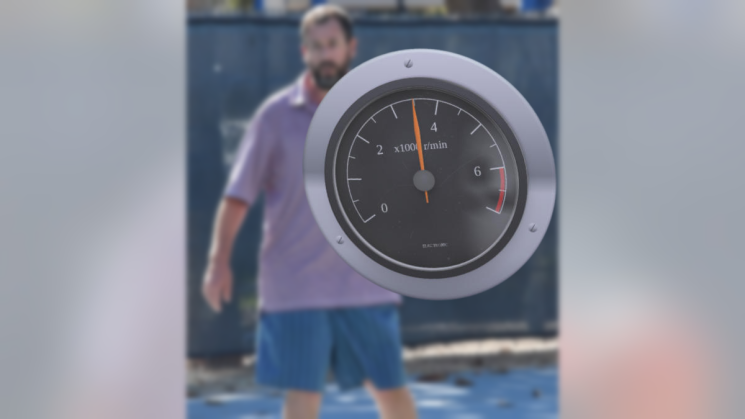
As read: **3500** rpm
